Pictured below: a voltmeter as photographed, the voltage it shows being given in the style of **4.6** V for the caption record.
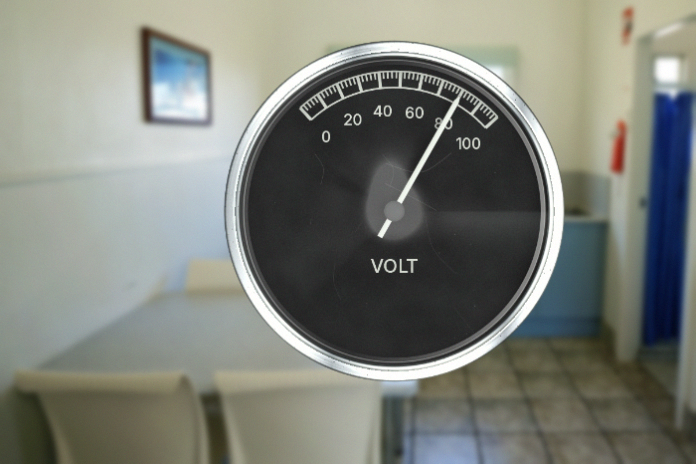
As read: **80** V
